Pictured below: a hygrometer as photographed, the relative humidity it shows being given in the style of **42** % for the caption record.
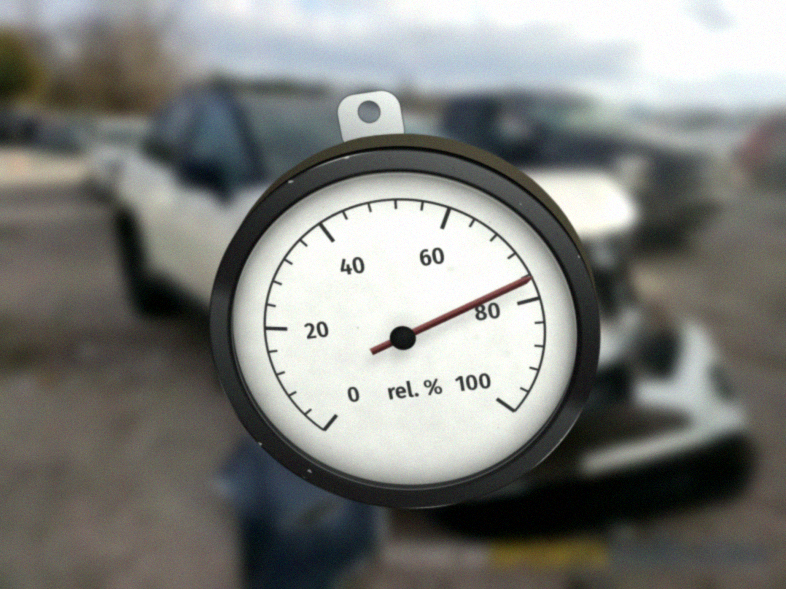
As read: **76** %
